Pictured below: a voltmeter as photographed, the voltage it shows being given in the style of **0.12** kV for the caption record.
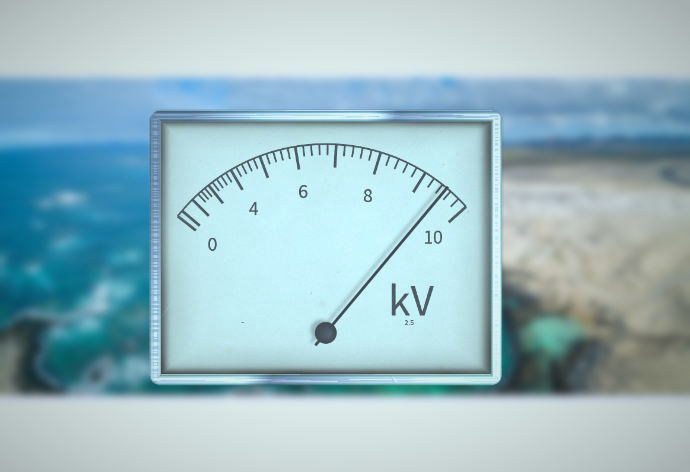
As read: **9.5** kV
